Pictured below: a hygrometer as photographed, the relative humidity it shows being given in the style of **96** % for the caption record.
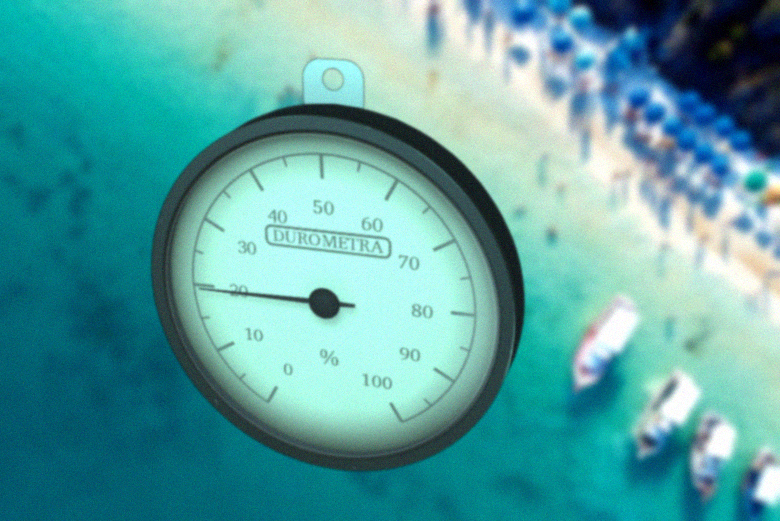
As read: **20** %
